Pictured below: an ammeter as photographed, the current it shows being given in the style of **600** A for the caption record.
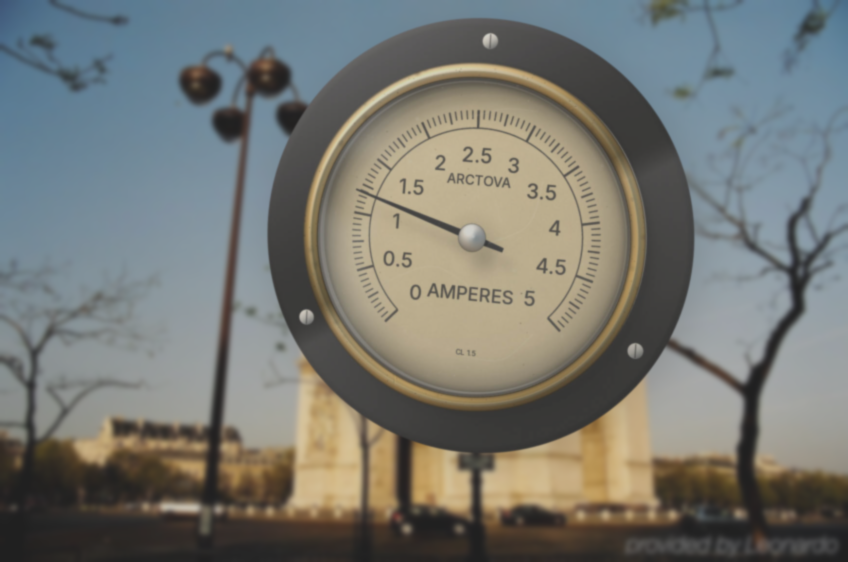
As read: **1.2** A
